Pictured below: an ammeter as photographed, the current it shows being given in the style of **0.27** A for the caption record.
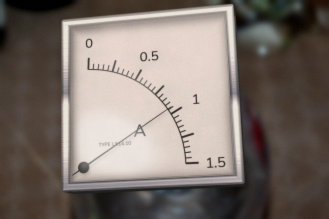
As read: **0.95** A
